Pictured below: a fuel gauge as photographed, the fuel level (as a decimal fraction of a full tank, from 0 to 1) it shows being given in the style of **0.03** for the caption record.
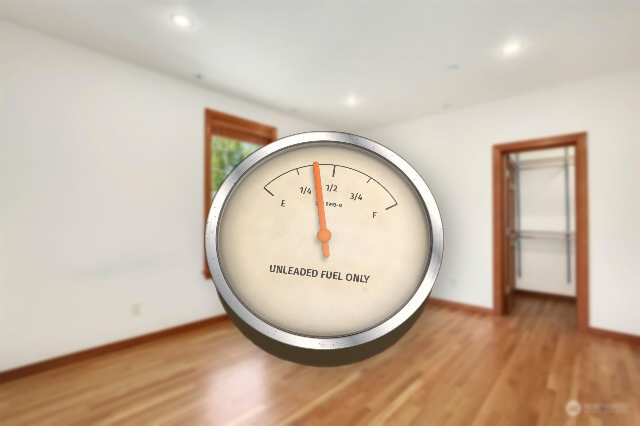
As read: **0.375**
